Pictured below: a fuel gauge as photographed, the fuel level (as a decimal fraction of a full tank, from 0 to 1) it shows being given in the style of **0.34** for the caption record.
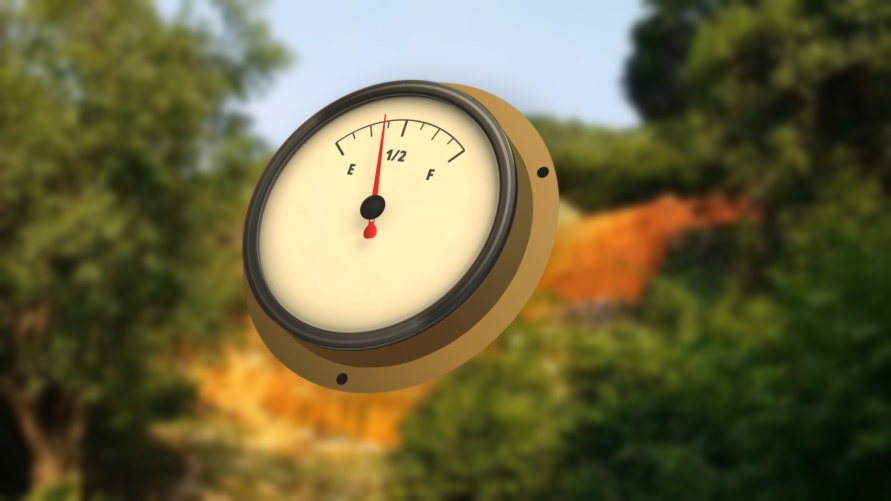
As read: **0.375**
